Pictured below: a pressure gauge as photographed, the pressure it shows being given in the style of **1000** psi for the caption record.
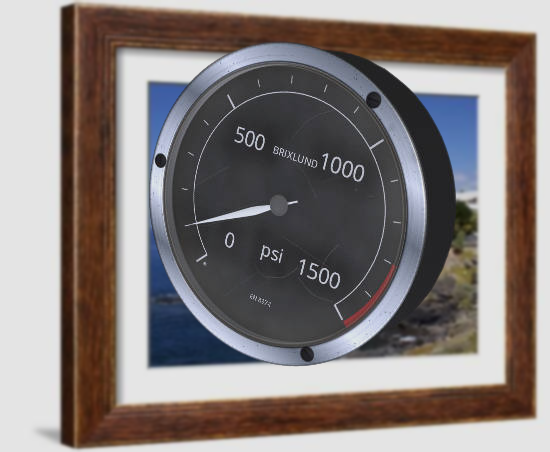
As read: **100** psi
